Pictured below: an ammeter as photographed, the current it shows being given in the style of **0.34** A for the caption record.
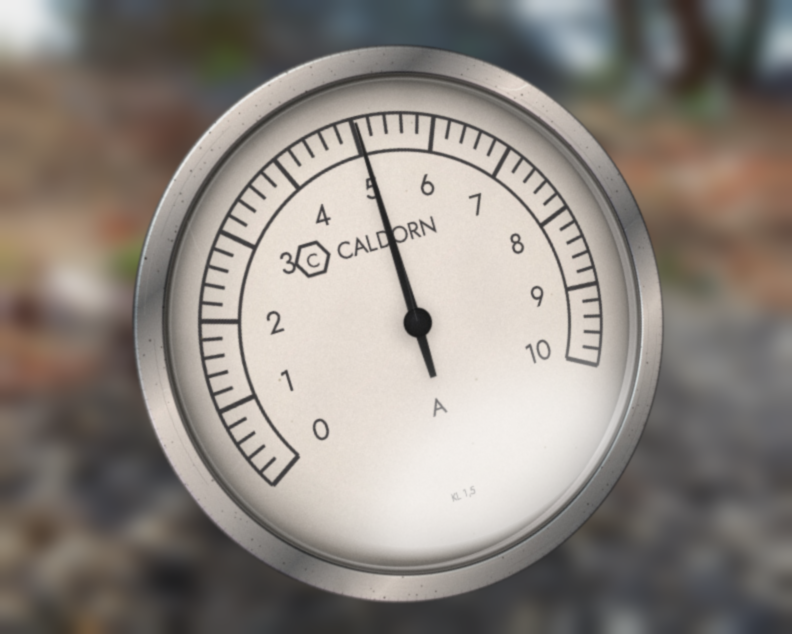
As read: **5** A
